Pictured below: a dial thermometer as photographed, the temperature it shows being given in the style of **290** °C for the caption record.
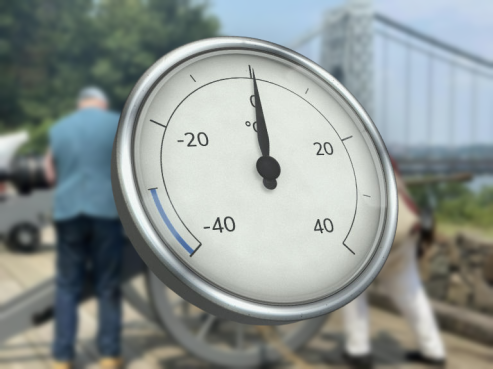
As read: **0** °C
